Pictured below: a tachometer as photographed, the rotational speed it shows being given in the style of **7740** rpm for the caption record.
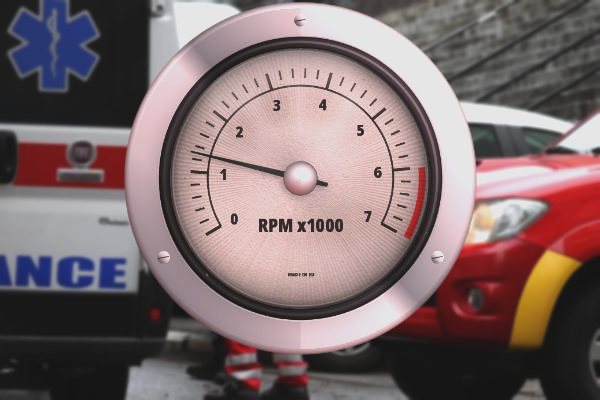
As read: **1300** rpm
